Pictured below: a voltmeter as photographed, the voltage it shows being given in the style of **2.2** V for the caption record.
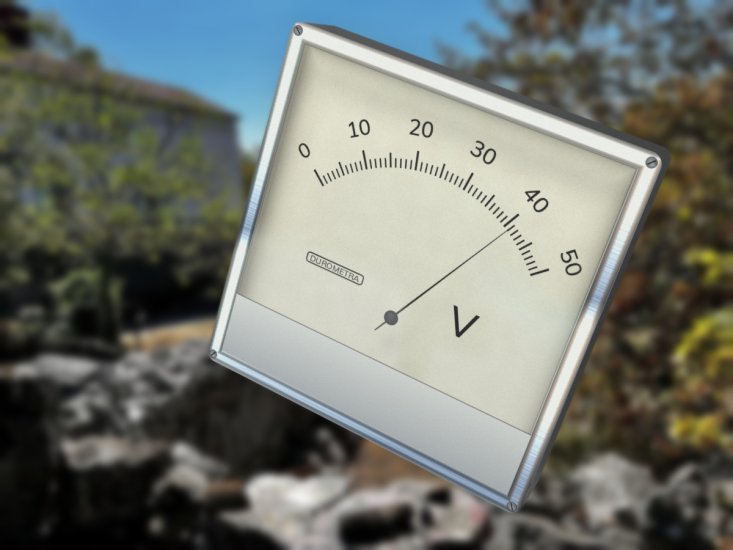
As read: **41** V
